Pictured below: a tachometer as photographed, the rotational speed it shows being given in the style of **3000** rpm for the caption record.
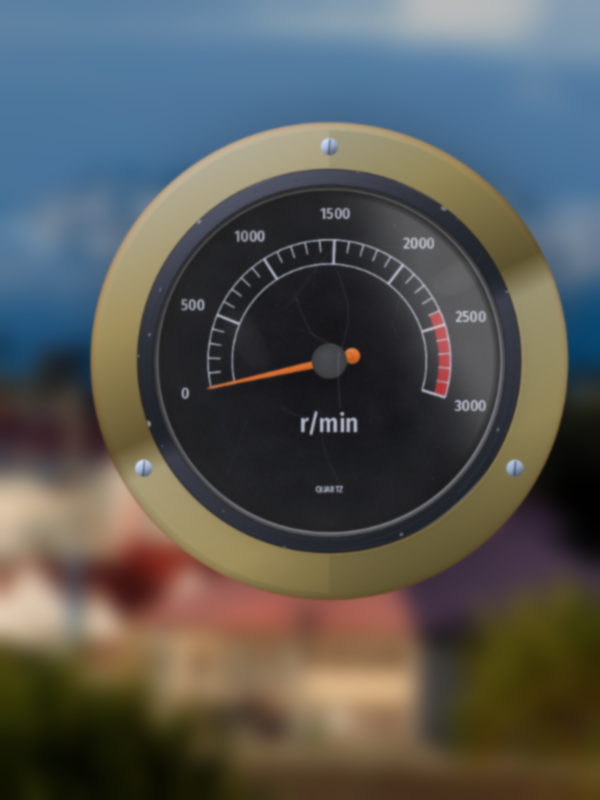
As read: **0** rpm
